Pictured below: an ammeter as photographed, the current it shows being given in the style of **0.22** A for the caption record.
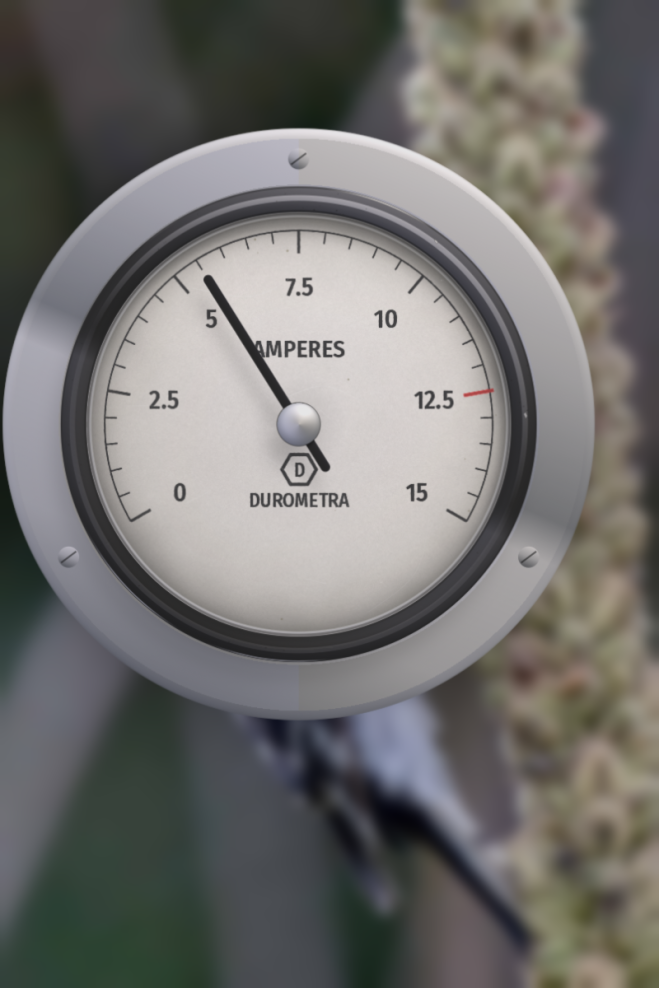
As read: **5.5** A
